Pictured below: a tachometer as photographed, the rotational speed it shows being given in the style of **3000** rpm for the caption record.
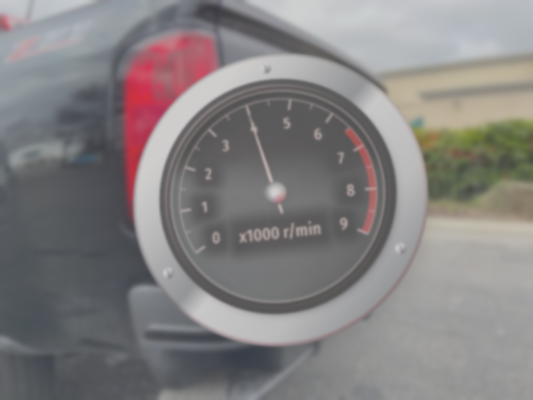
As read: **4000** rpm
